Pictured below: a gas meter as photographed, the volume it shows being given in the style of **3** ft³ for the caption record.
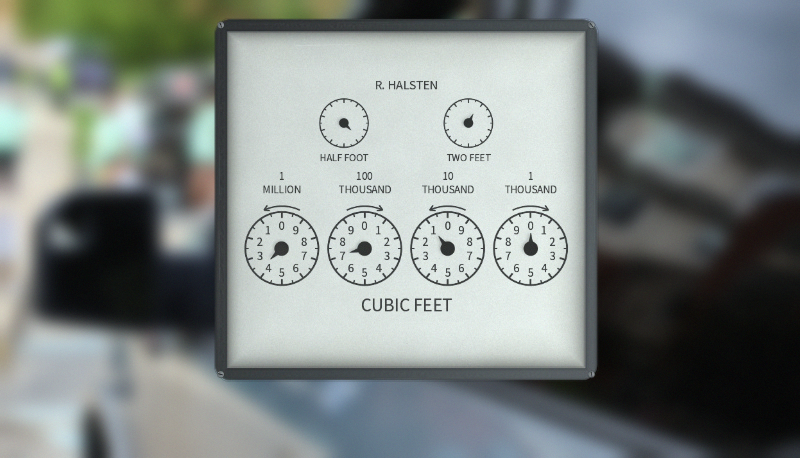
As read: **371000** ft³
